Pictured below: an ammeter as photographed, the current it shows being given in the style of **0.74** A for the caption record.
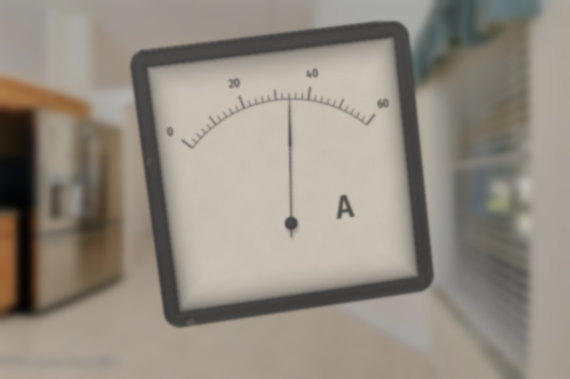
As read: **34** A
